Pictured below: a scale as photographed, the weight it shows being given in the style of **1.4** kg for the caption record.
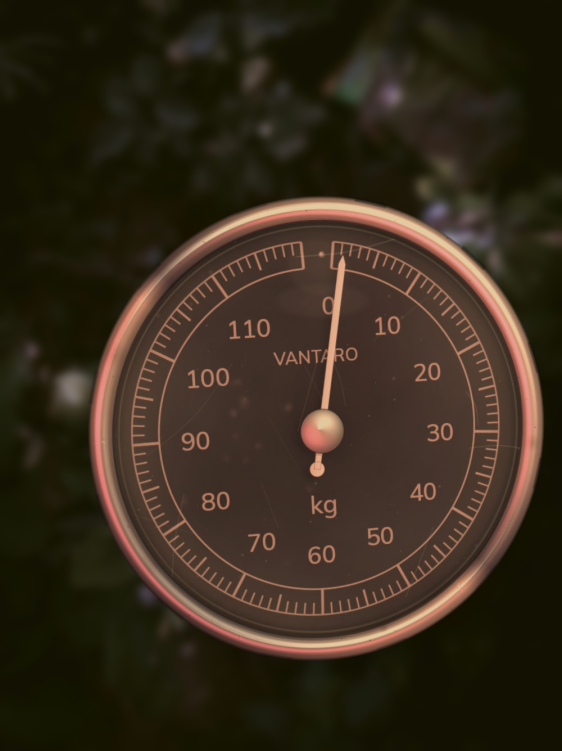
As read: **1** kg
